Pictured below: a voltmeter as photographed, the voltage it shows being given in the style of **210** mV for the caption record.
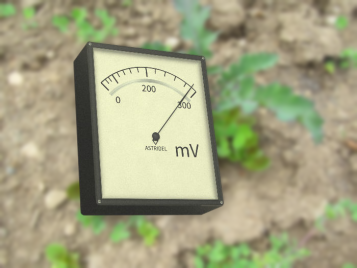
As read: **290** mV
